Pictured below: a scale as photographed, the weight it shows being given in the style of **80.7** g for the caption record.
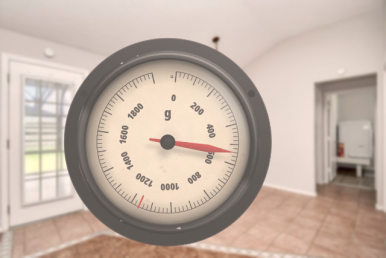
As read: **540** g
